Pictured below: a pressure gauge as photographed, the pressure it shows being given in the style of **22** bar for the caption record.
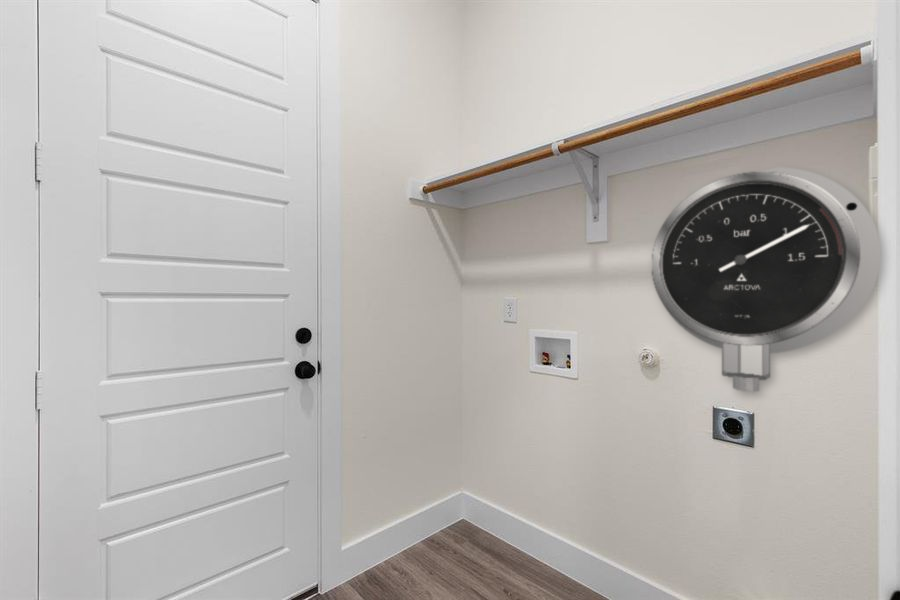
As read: **1.1** bar
